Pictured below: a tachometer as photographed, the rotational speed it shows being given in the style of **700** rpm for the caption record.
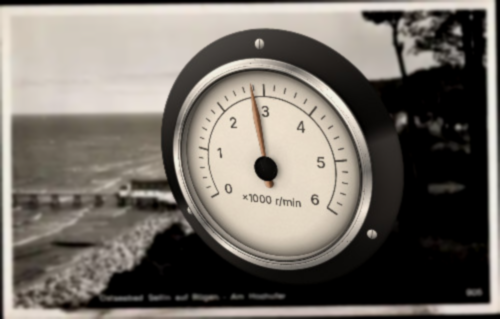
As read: **2800** rpm
